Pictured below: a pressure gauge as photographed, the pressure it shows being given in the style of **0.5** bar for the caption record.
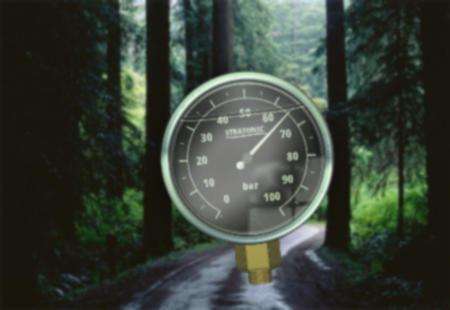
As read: **65** bar
